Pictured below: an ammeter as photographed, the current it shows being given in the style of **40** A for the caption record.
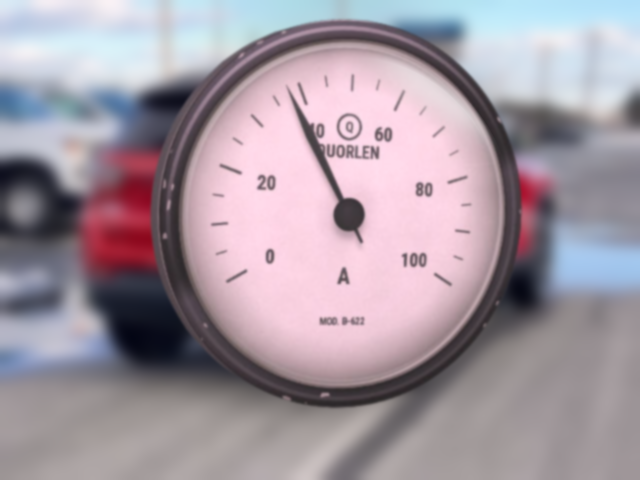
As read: **37.5** A
